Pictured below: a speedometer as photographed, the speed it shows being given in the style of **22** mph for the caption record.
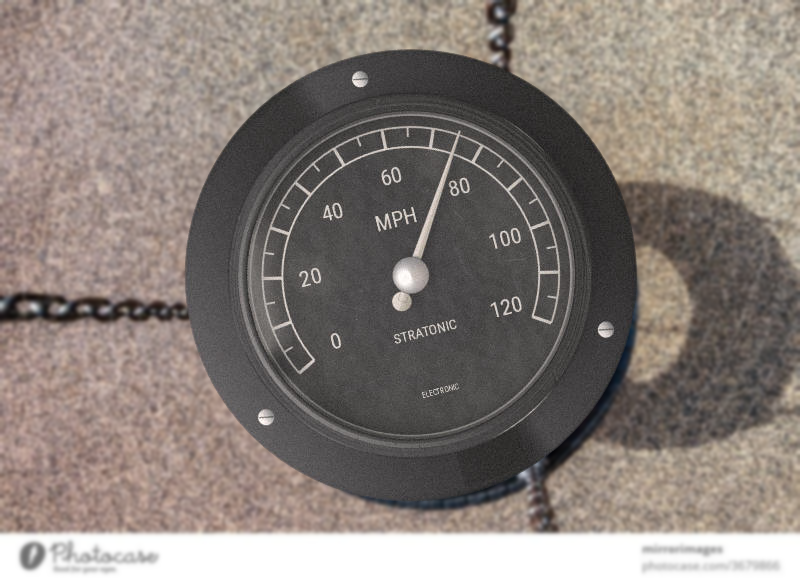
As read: **75** mph
